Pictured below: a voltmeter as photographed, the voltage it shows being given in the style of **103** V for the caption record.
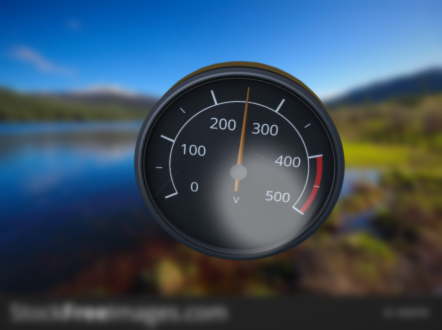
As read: **250** V
